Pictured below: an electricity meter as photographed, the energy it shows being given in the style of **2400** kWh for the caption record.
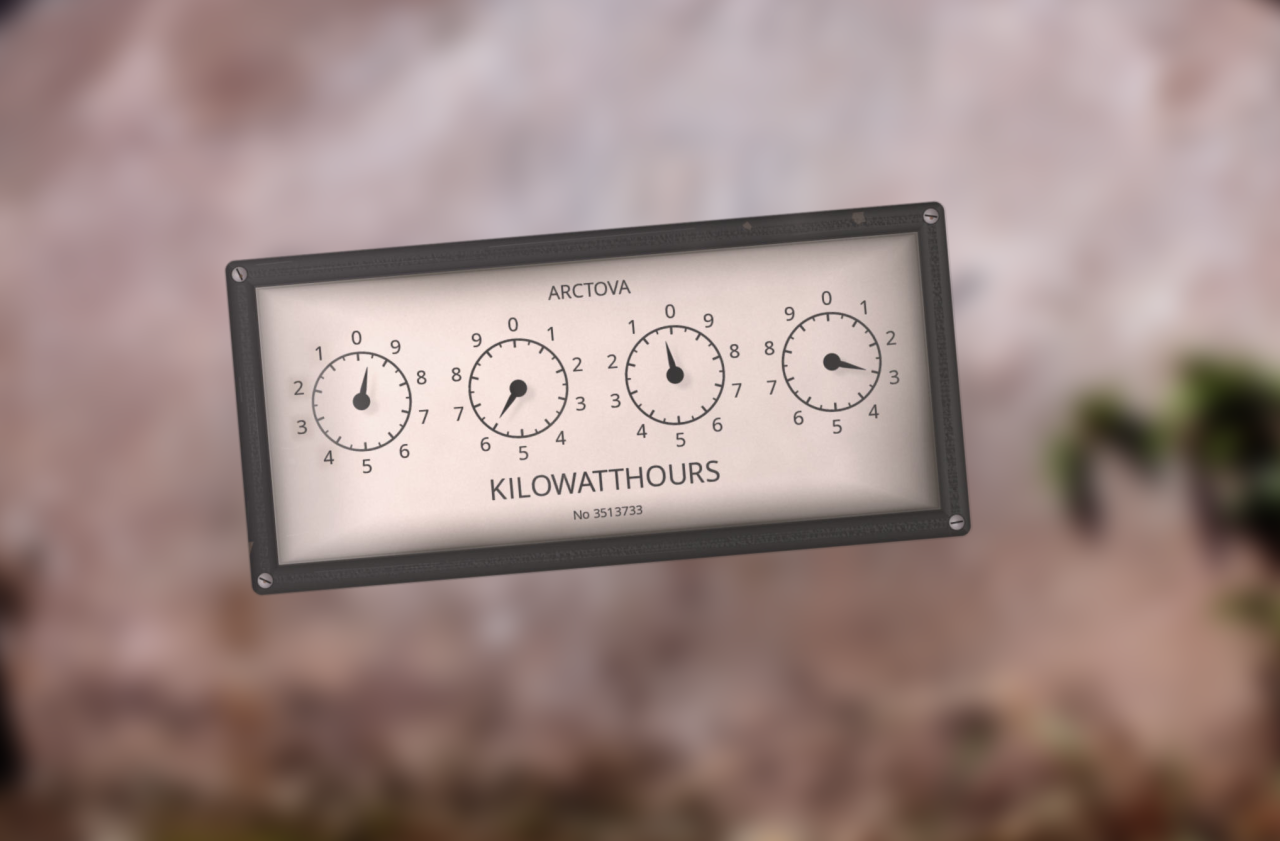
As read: **9603** kWh
